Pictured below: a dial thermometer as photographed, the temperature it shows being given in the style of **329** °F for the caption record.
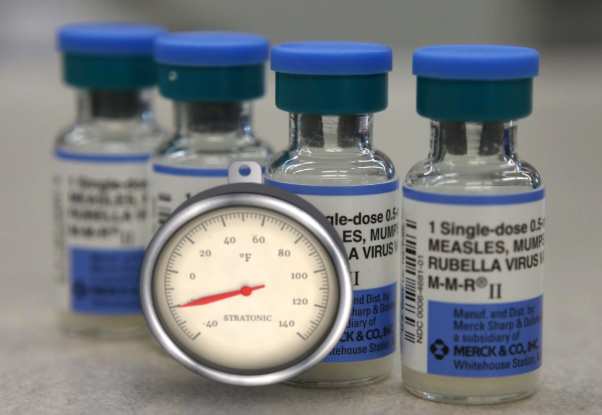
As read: **-20** °F
